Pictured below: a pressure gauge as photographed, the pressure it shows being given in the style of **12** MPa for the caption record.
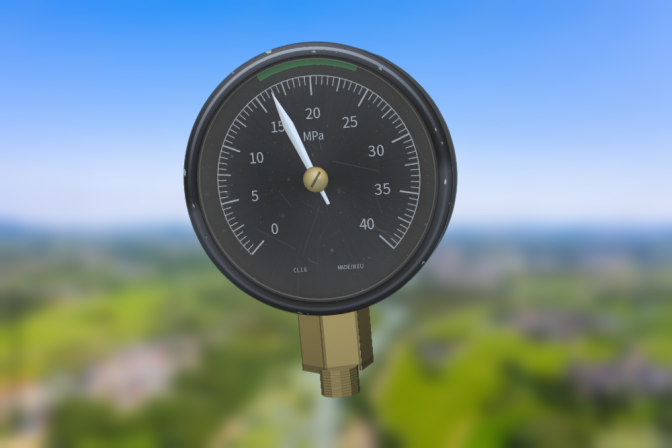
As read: **16.5** MPa
